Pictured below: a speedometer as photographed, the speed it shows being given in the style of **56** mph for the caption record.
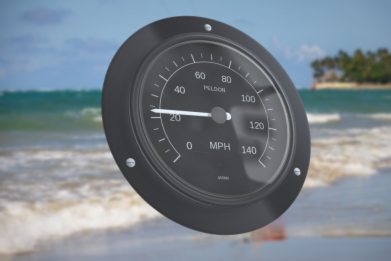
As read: **22.5** mph
